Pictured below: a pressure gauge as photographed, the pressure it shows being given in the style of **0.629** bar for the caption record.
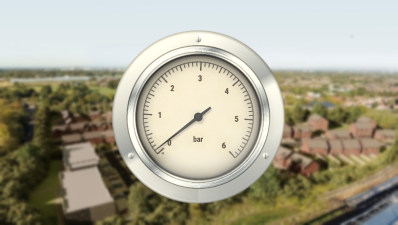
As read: **0.1** bar
